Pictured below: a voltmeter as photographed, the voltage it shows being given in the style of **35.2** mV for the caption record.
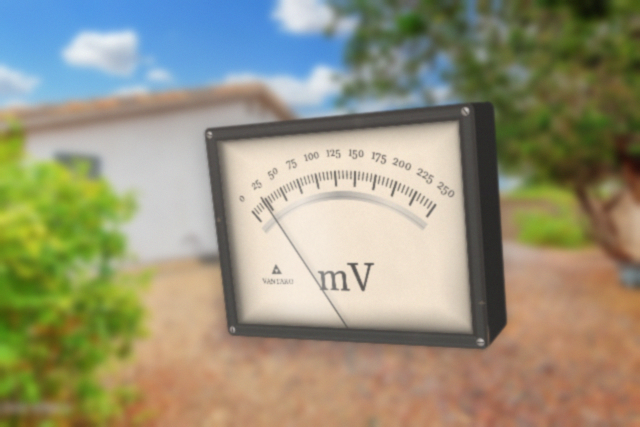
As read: **25** mV
